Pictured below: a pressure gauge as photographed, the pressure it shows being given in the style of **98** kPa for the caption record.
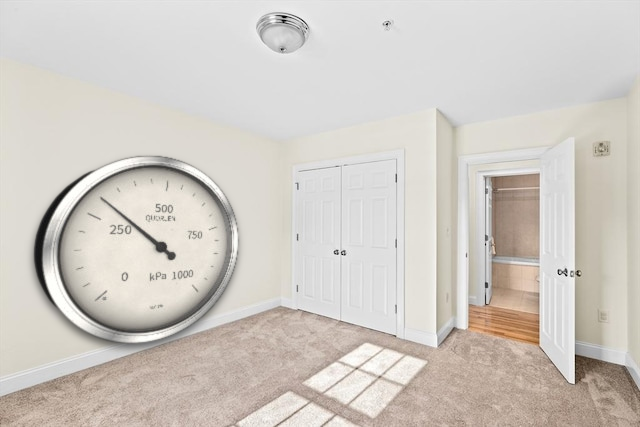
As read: **300** kPa
